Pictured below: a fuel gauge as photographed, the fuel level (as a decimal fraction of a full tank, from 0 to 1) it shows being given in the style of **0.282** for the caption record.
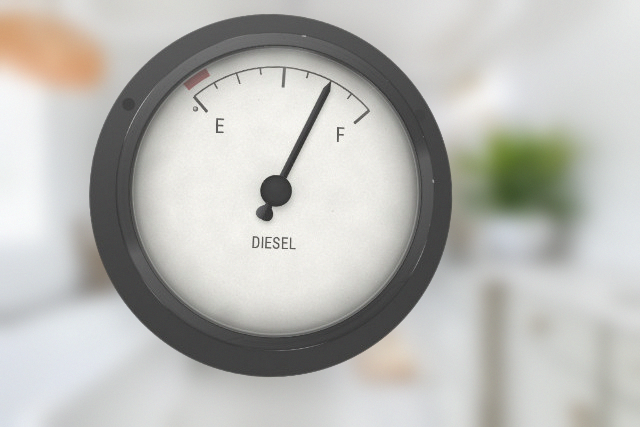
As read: **0.75**
